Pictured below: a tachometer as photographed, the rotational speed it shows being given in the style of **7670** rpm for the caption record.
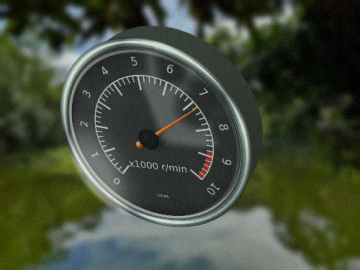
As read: **7200** rpm
